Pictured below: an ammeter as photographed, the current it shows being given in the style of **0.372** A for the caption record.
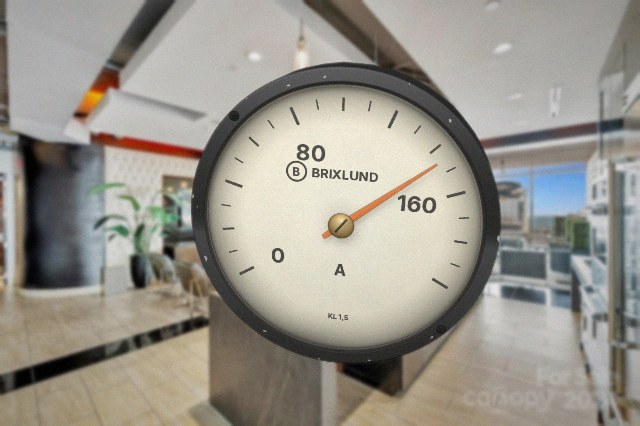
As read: **145** A
